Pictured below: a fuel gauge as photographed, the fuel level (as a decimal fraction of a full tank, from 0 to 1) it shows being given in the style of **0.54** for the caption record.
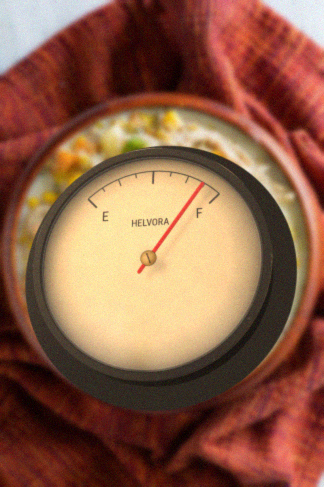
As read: **0.875**
